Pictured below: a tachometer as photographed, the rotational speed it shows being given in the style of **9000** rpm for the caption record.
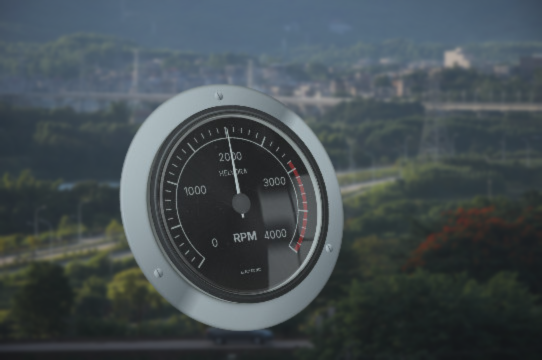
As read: **2000** rpm
